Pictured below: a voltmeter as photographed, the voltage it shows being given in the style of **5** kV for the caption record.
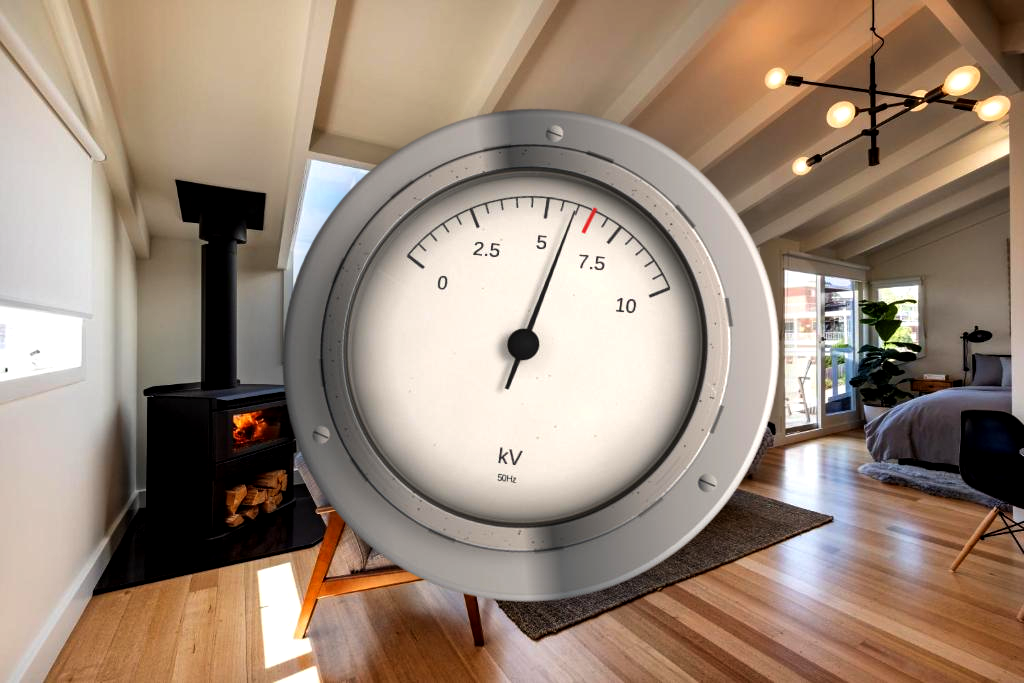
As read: **6** kV
